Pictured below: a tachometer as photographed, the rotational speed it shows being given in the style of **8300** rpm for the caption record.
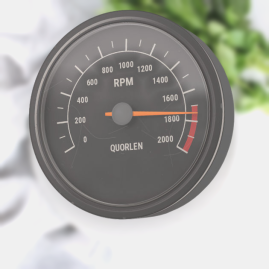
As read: **1750** rpm
